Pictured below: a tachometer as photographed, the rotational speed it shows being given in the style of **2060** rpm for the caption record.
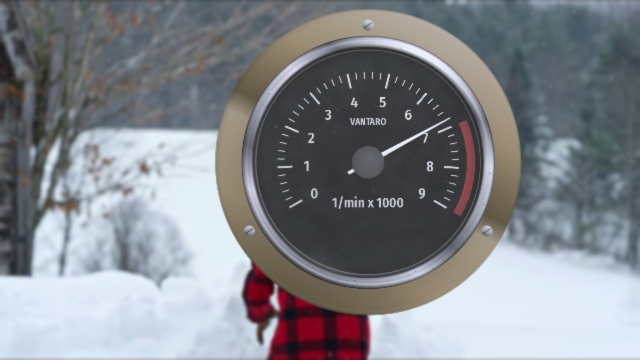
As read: **6800** rpm
